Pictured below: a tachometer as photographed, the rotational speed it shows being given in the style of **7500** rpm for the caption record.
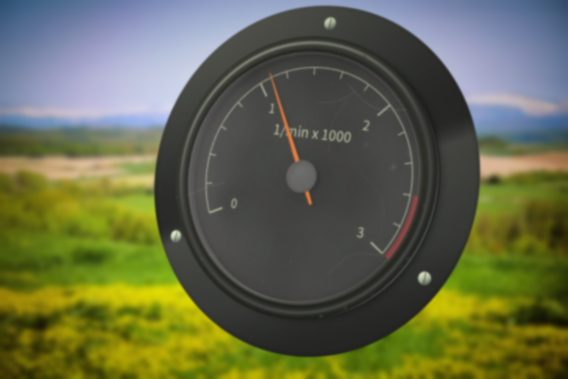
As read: **1100** rpm
